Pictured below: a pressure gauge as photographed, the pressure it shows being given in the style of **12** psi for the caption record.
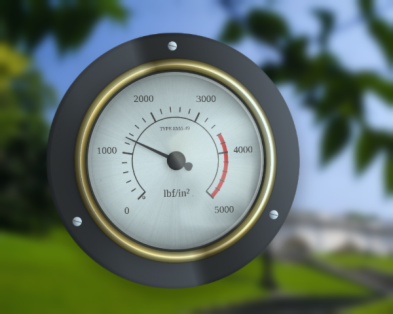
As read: **1300** psi
